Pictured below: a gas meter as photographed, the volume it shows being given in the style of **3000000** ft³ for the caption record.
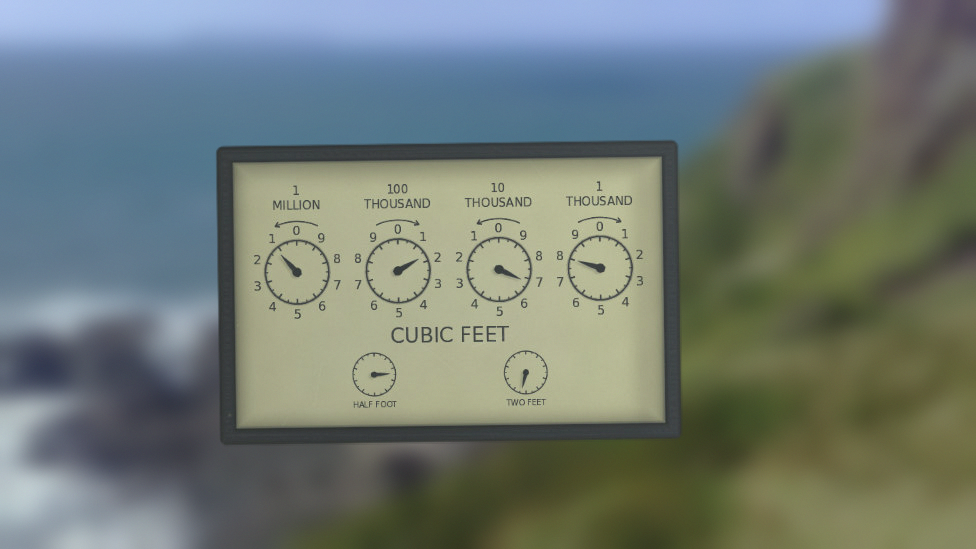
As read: **116800** ft³
